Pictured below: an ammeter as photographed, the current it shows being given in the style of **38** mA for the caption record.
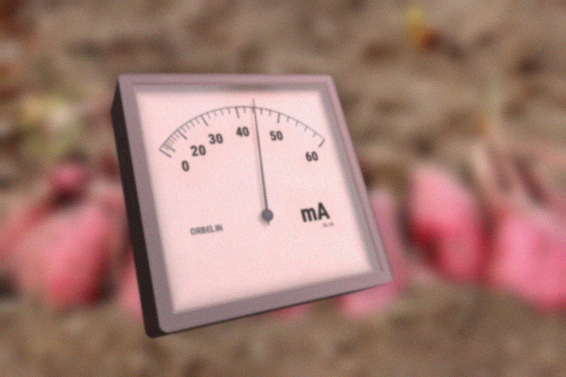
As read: **44** mA
